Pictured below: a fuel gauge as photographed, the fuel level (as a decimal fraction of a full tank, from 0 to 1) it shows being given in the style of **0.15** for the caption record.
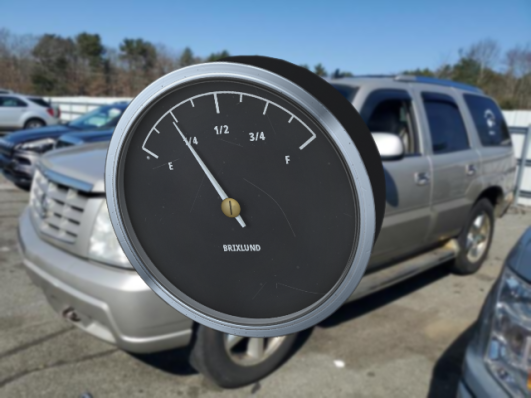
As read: **0.25**
